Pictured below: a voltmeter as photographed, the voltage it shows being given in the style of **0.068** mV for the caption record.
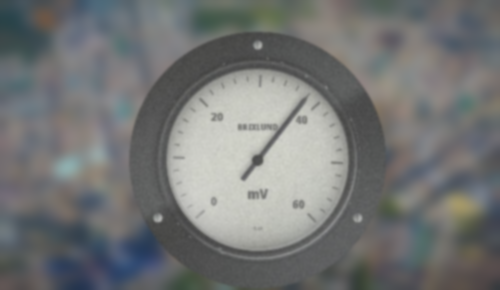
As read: **38** mV
